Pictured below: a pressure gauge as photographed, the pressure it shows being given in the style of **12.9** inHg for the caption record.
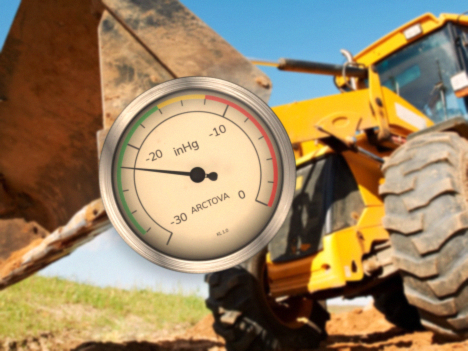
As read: **-22** inHg
